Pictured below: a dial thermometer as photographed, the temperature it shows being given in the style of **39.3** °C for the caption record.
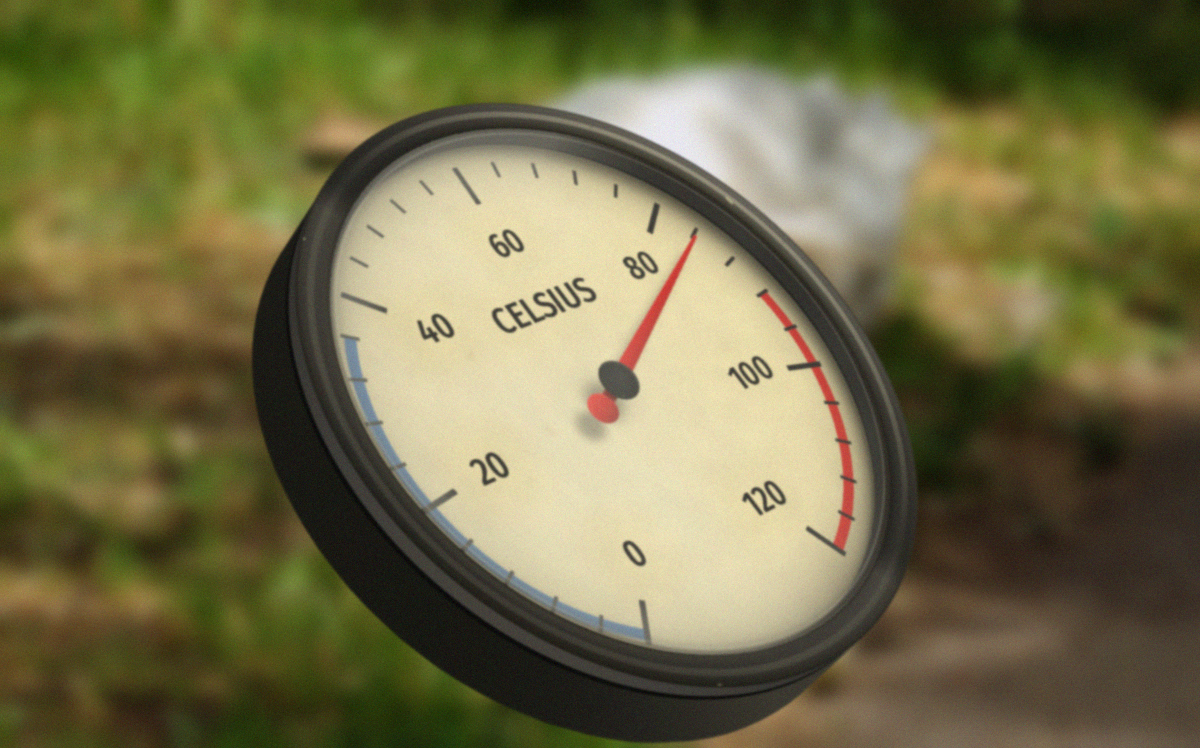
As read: **84** °C
